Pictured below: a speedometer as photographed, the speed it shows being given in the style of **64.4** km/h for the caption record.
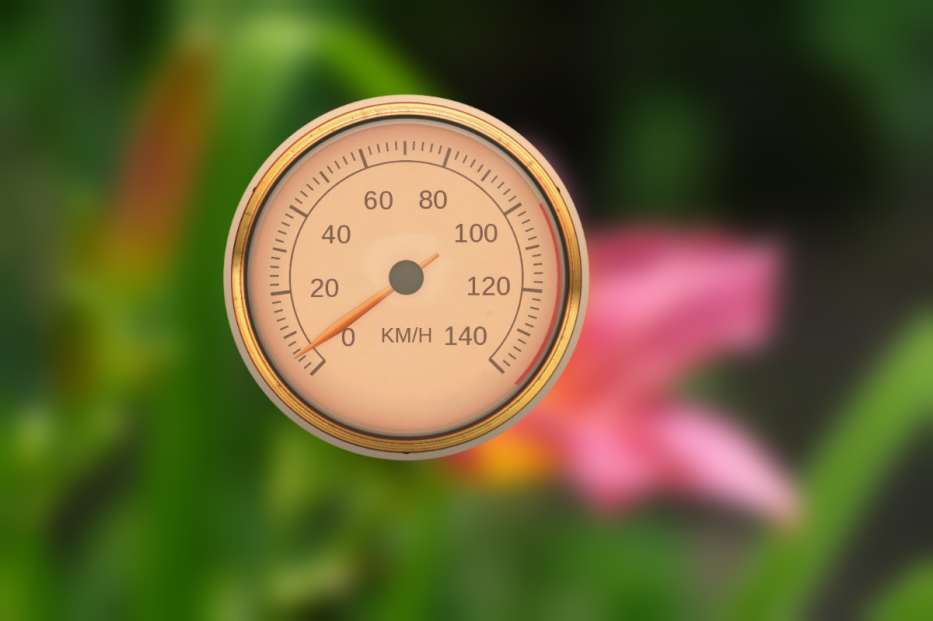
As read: **5** km/h
